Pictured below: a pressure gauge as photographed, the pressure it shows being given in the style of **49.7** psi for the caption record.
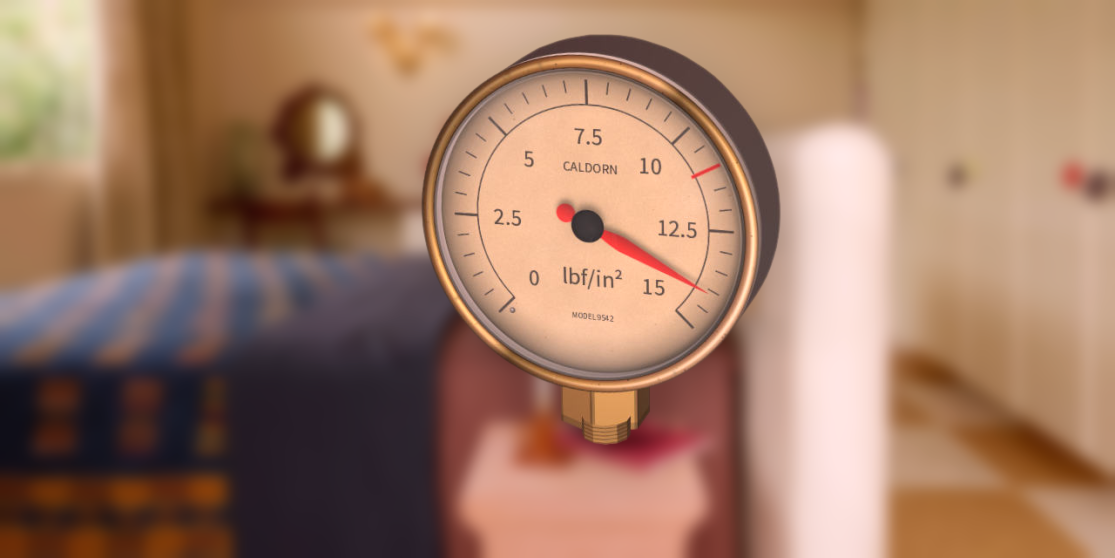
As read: **14** psi
